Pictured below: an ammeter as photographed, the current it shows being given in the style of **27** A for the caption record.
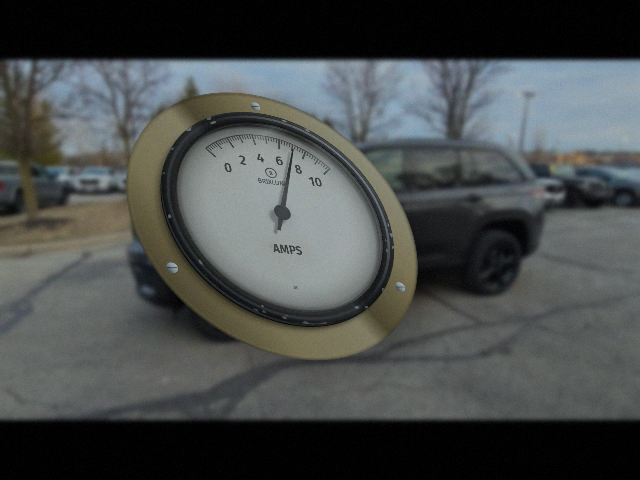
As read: **7** A
